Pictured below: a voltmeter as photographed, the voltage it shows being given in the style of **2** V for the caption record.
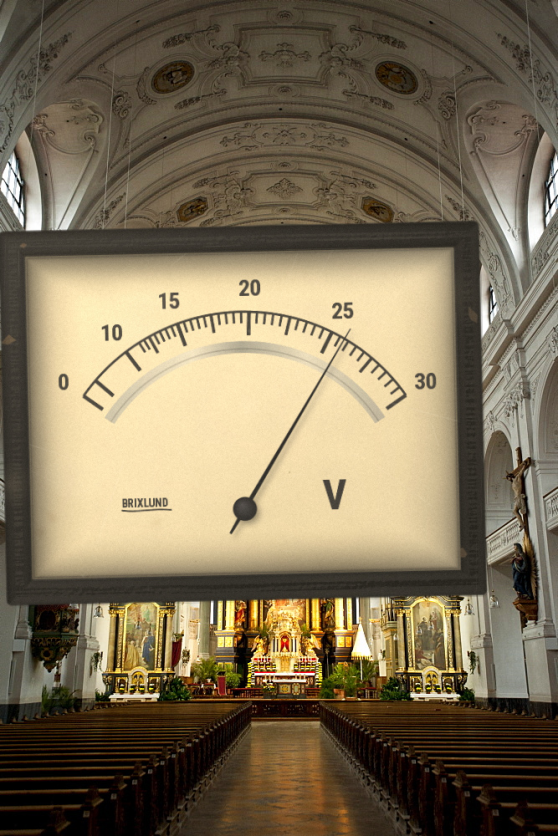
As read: **25.75** V
